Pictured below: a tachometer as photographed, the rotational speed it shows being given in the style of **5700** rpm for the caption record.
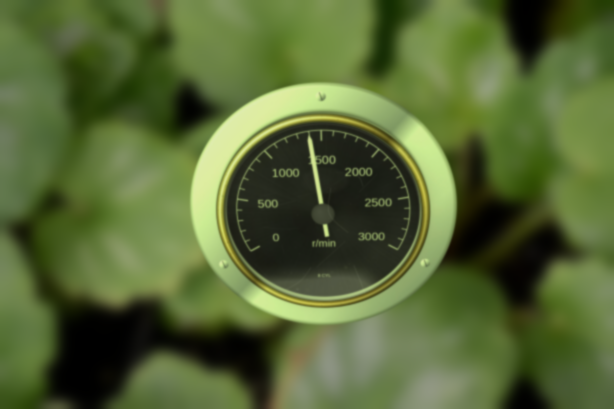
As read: **1400** rpm
